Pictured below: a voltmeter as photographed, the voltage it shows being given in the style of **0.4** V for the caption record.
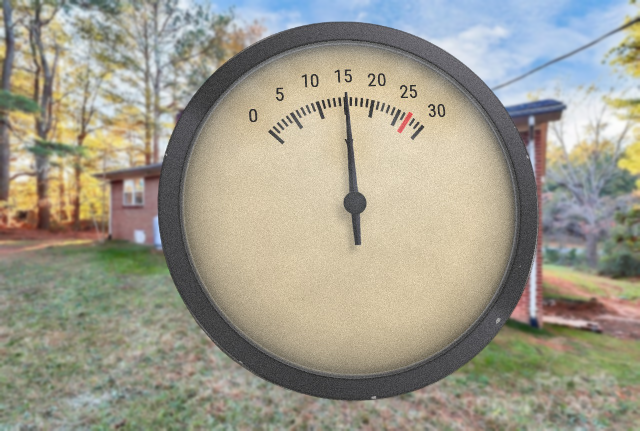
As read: **15** V
